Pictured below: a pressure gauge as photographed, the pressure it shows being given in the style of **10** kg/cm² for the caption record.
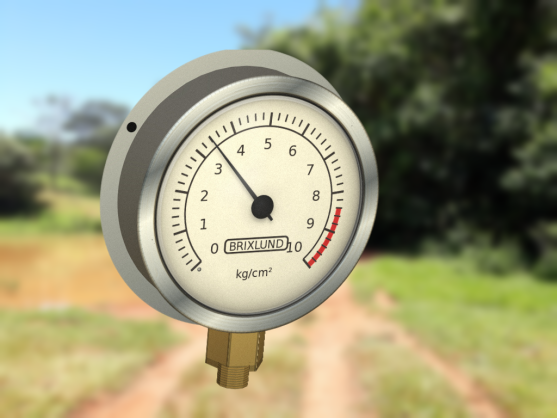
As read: **3.4** kg/cm²
